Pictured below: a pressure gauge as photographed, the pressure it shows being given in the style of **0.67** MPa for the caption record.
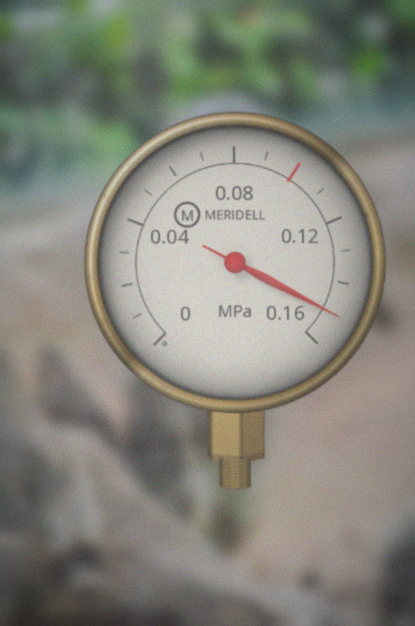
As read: **0.15** MPa
